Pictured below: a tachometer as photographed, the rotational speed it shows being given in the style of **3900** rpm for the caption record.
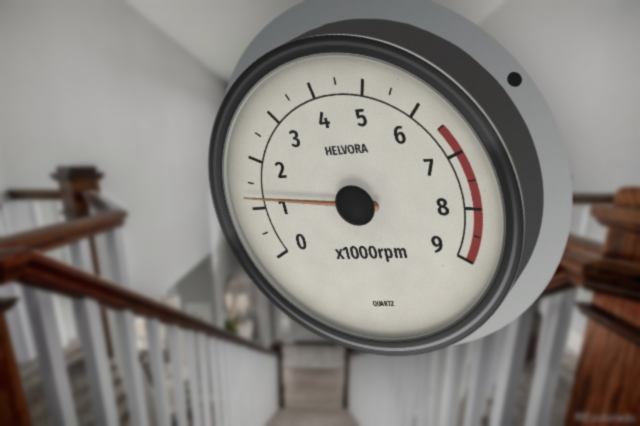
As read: **1250** rpm
